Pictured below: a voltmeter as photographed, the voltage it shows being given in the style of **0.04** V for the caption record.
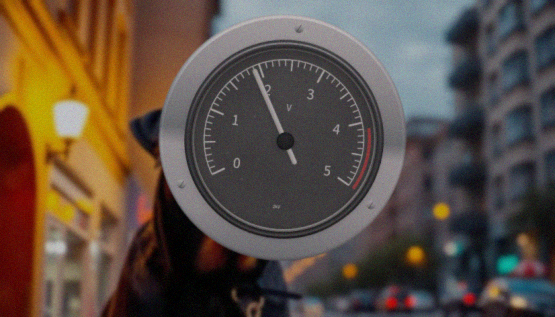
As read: **1.9** V
